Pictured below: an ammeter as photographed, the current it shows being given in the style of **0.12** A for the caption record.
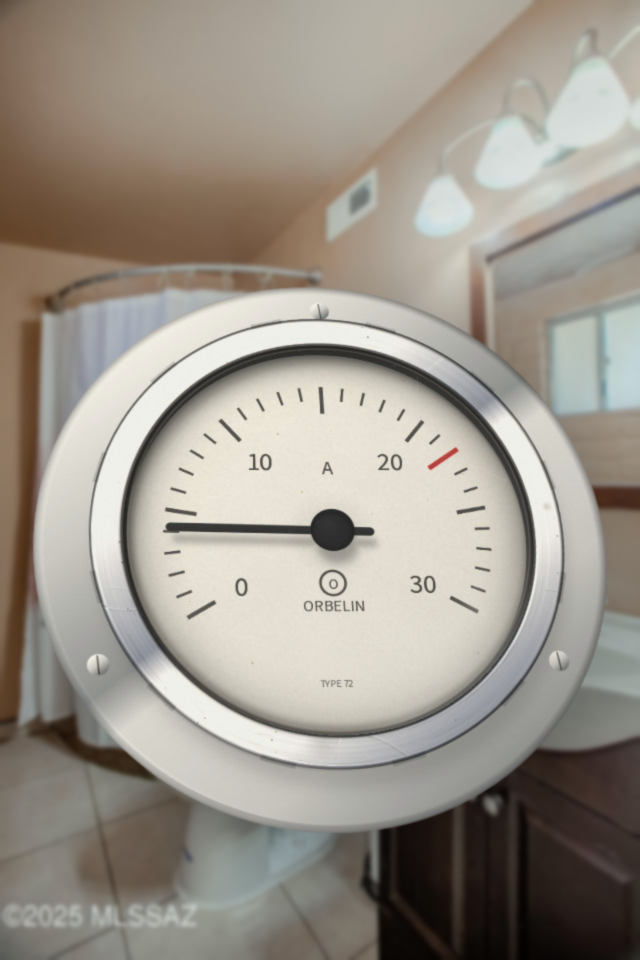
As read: **4** A
